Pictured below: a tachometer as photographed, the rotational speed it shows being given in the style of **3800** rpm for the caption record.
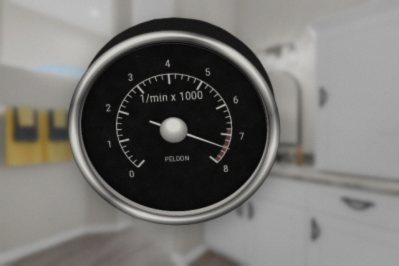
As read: **7400** rpm
